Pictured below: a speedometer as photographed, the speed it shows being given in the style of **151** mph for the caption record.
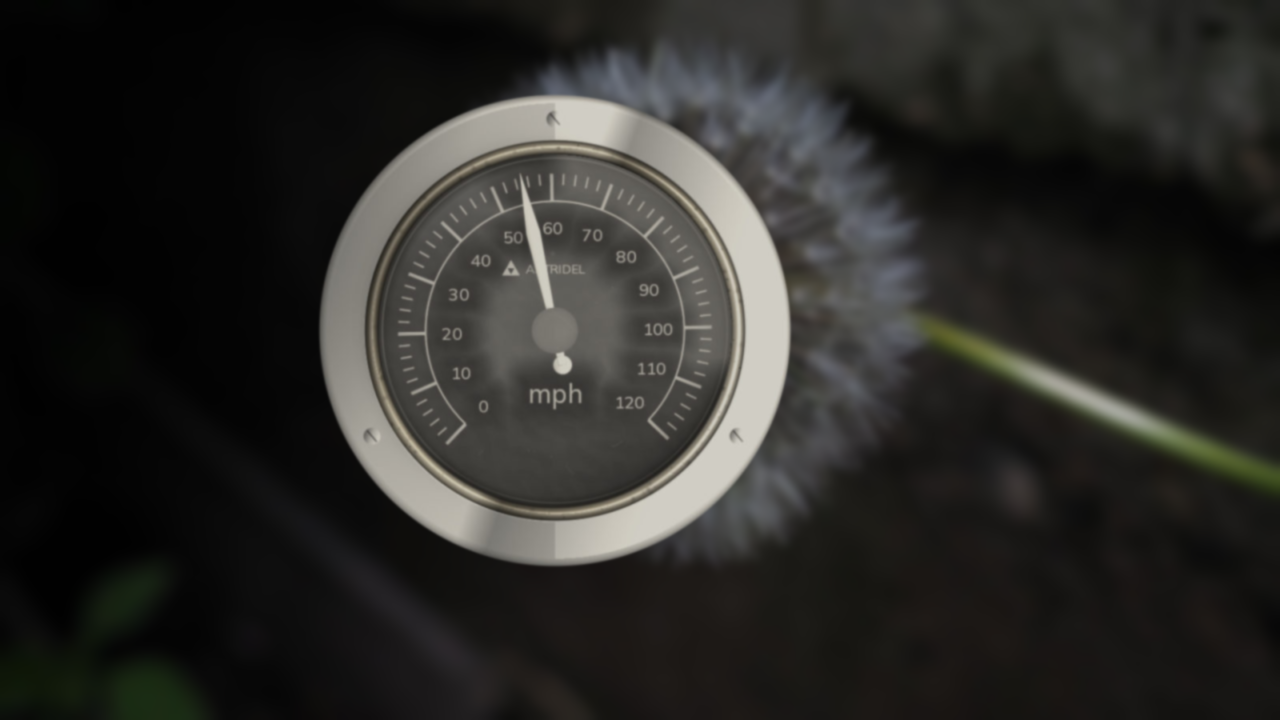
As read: **55** mph
